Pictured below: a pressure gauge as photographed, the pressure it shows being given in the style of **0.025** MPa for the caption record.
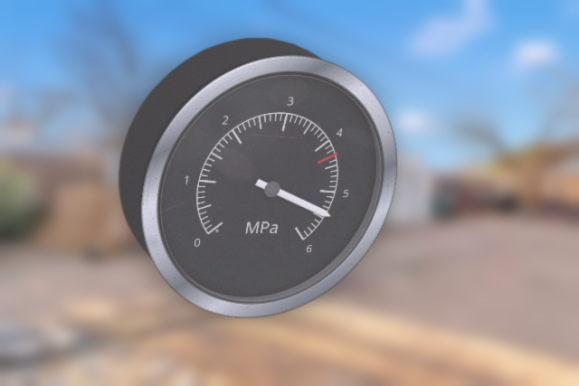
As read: **5.4** MPa
